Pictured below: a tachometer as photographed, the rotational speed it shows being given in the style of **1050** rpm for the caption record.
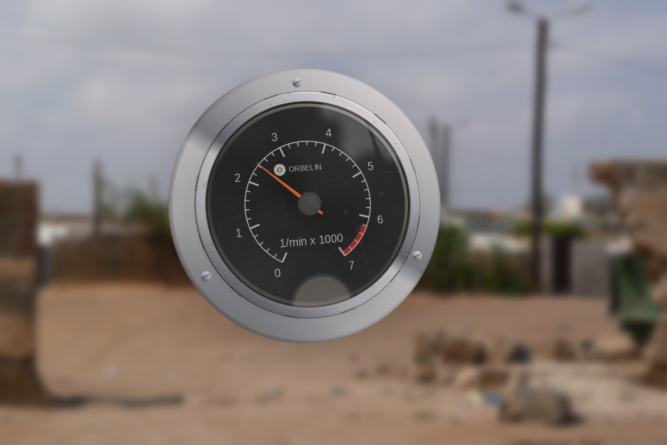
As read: **2400** rpm
